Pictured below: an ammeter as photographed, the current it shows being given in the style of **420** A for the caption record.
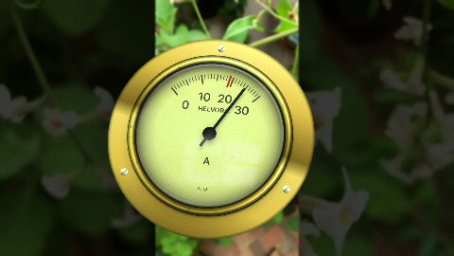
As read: **25** A
